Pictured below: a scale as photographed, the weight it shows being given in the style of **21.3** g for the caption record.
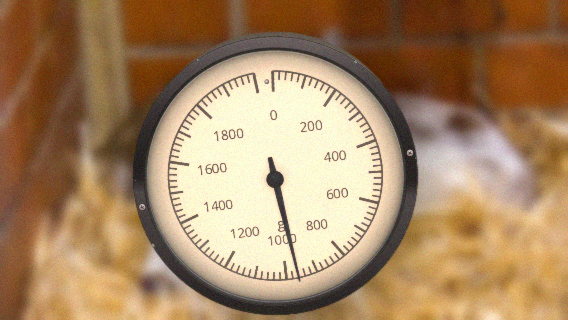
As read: **960** g
